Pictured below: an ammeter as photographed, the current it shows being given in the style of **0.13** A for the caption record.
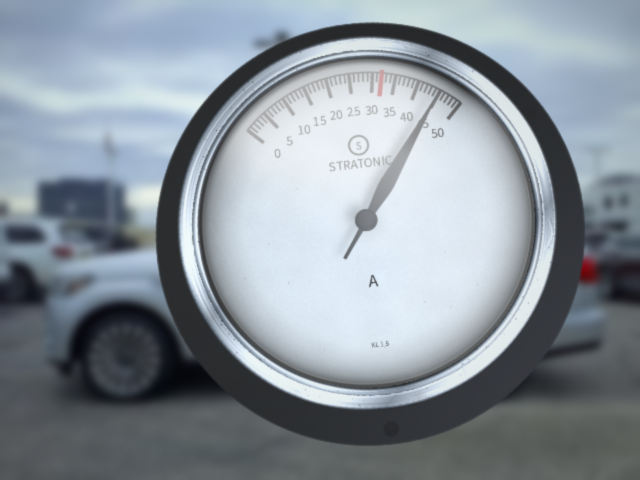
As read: **45** A
